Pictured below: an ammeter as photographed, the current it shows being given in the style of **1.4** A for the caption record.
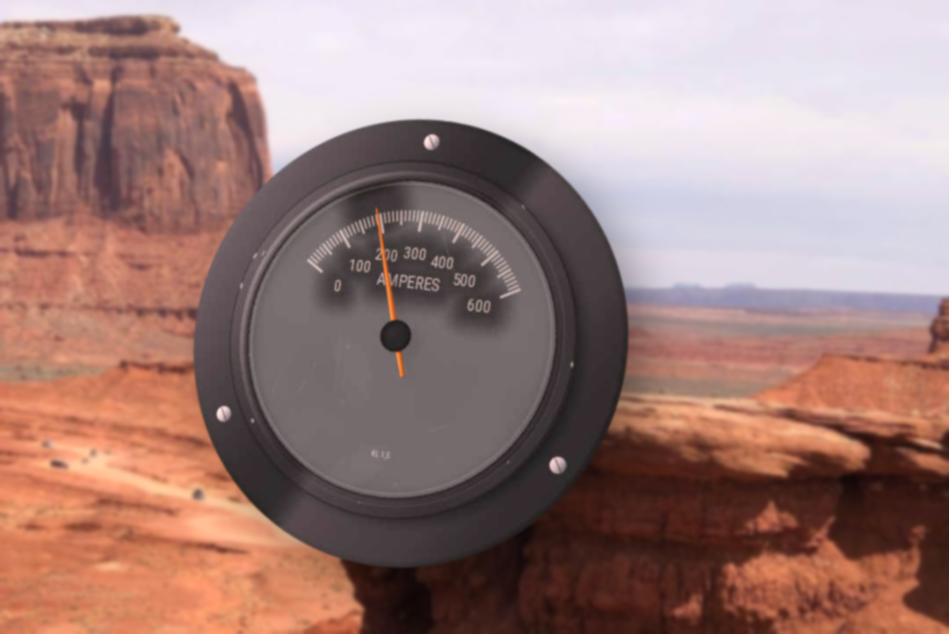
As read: **200** A
